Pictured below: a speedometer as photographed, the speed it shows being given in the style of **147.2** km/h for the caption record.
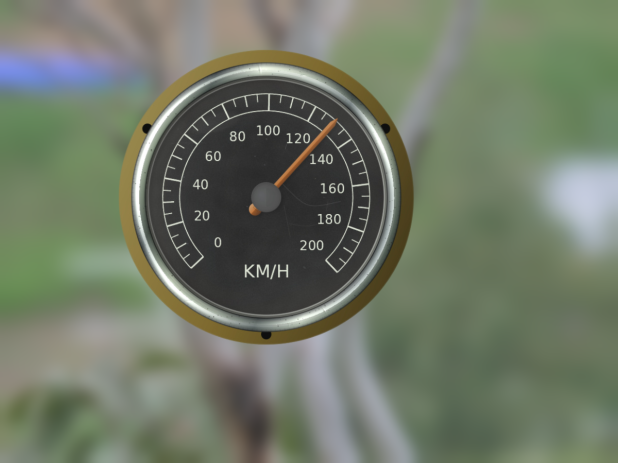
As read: **130** km/h
